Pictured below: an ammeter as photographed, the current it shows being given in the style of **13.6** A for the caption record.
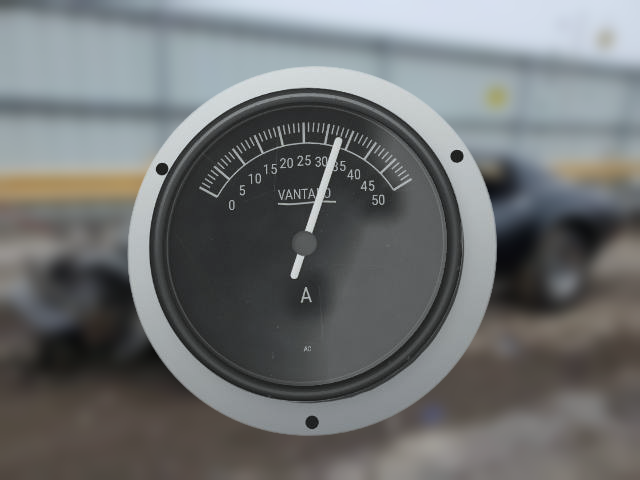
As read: **33** A
